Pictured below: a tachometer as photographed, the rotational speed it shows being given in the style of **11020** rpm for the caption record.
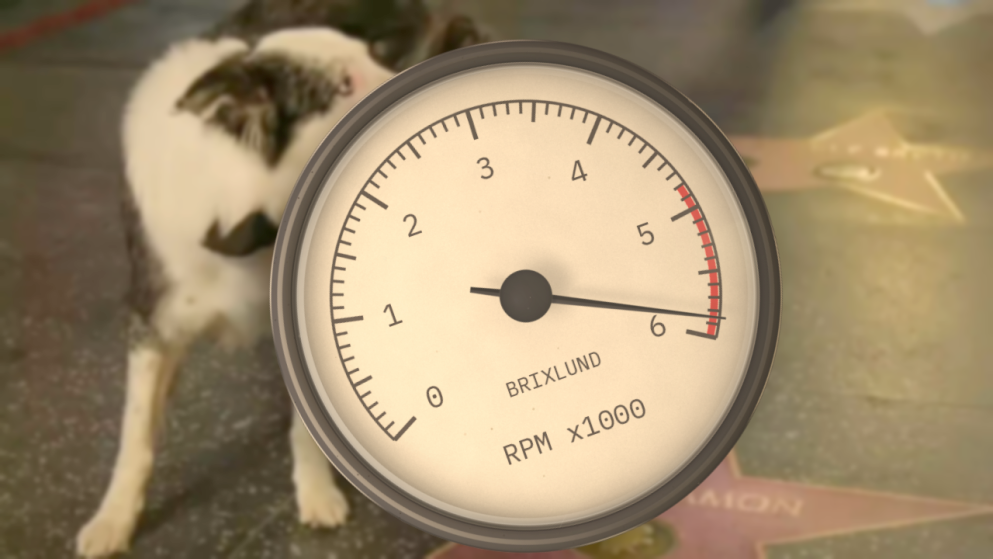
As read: **5850** rpm
